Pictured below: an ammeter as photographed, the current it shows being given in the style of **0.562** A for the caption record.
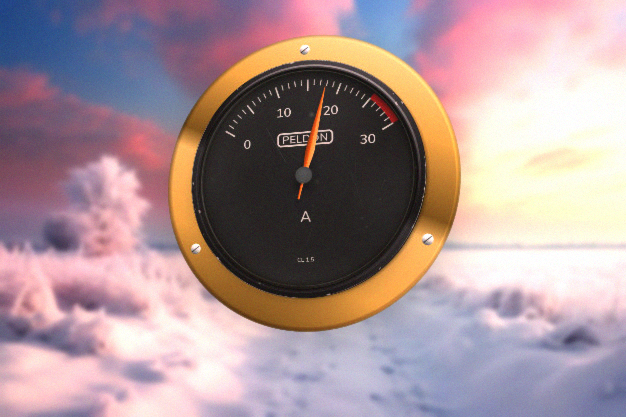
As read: **18** A
